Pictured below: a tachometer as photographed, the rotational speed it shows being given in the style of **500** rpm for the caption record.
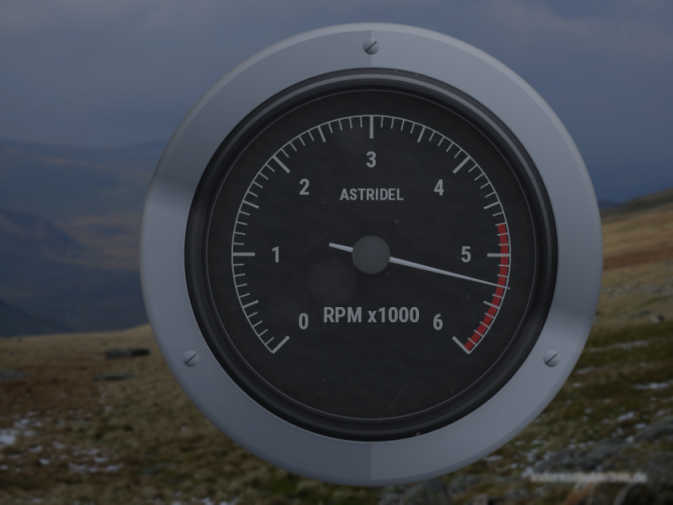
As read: **5300** rpm
